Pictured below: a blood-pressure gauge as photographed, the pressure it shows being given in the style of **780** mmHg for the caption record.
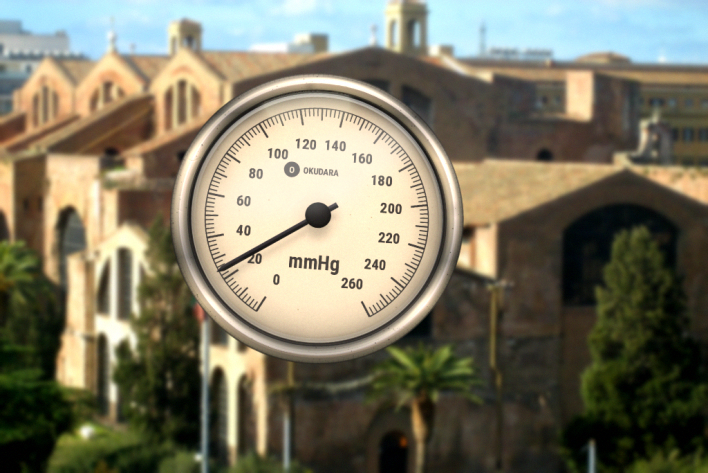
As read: **24** mmHg
